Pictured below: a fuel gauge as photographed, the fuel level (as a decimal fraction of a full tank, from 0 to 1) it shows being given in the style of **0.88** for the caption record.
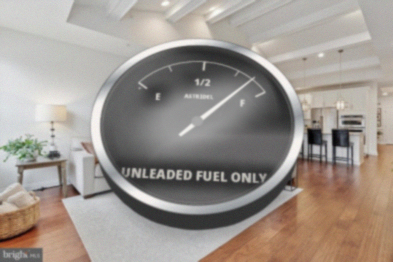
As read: **0.875**
